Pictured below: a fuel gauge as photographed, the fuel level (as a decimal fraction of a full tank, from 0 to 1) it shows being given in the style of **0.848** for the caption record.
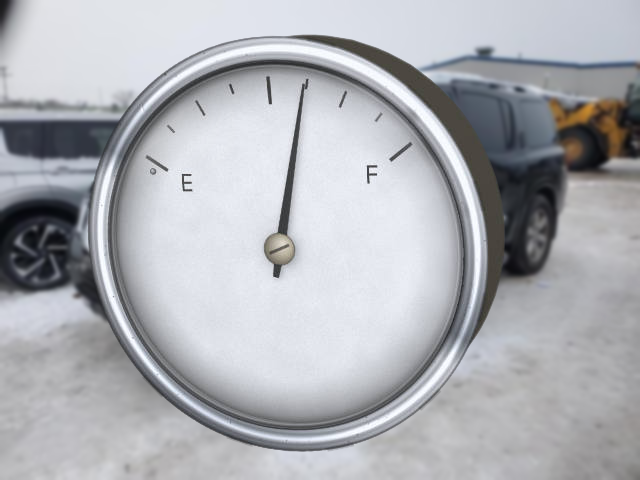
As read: **0.625**
